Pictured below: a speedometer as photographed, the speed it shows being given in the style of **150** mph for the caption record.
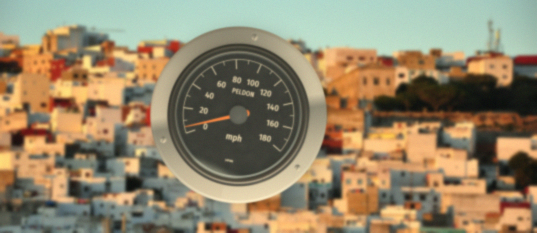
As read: **5** mph
